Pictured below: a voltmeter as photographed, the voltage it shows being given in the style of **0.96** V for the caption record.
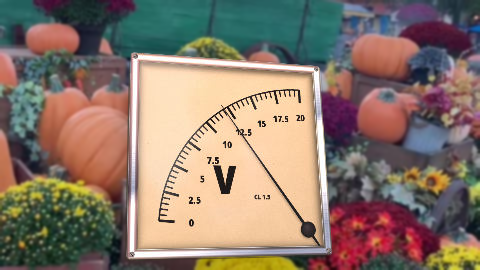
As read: **12** V
